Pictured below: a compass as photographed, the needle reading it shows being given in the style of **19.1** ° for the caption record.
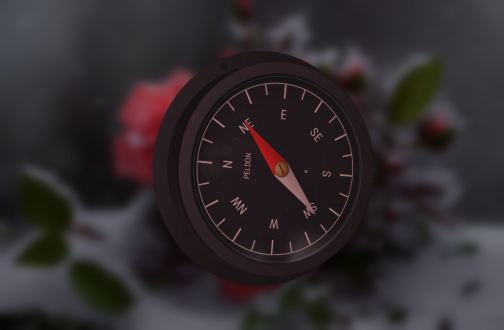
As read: **45** °
